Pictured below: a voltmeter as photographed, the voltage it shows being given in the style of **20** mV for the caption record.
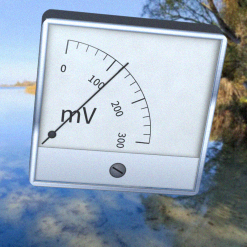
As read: **120** mV
